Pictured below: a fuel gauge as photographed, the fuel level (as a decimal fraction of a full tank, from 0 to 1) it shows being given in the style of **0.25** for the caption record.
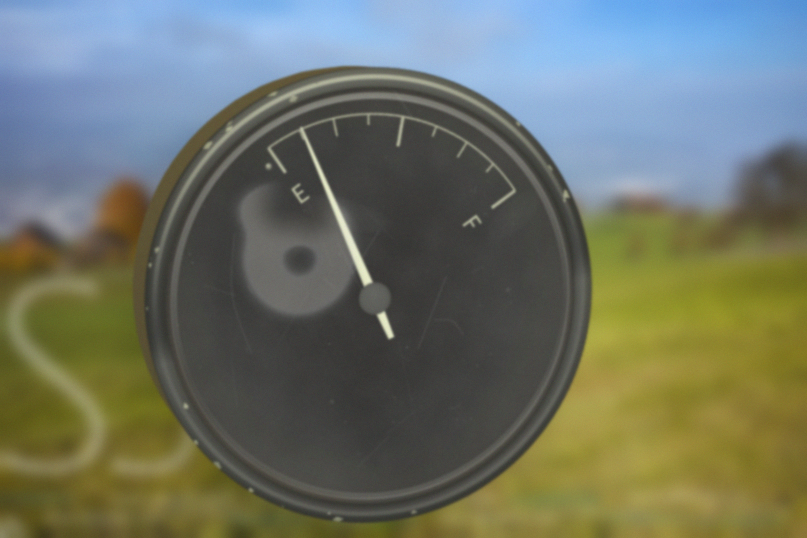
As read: **0.125**
